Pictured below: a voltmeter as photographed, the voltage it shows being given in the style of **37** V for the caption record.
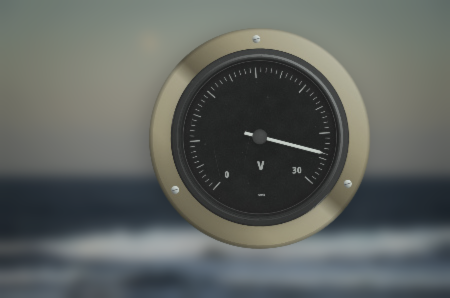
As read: **27** V
